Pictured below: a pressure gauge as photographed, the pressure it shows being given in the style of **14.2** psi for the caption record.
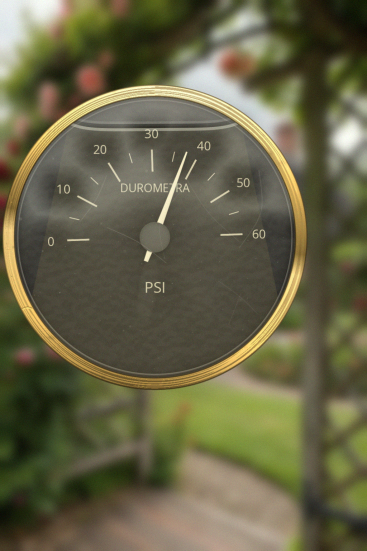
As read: **37.5** psi
